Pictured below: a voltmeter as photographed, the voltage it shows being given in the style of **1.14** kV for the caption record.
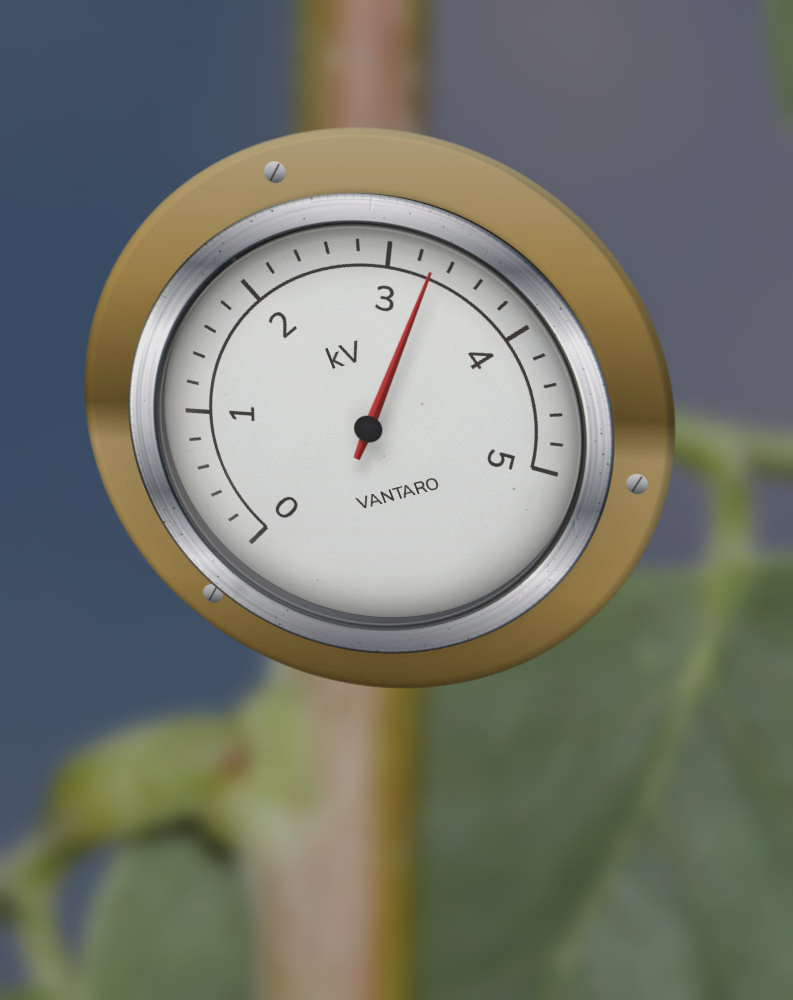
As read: **3.3** kV
